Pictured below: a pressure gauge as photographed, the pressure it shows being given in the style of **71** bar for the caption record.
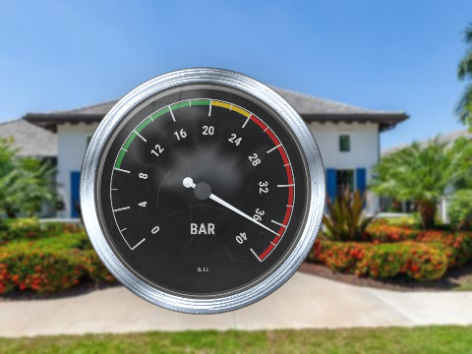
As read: **37** bar
